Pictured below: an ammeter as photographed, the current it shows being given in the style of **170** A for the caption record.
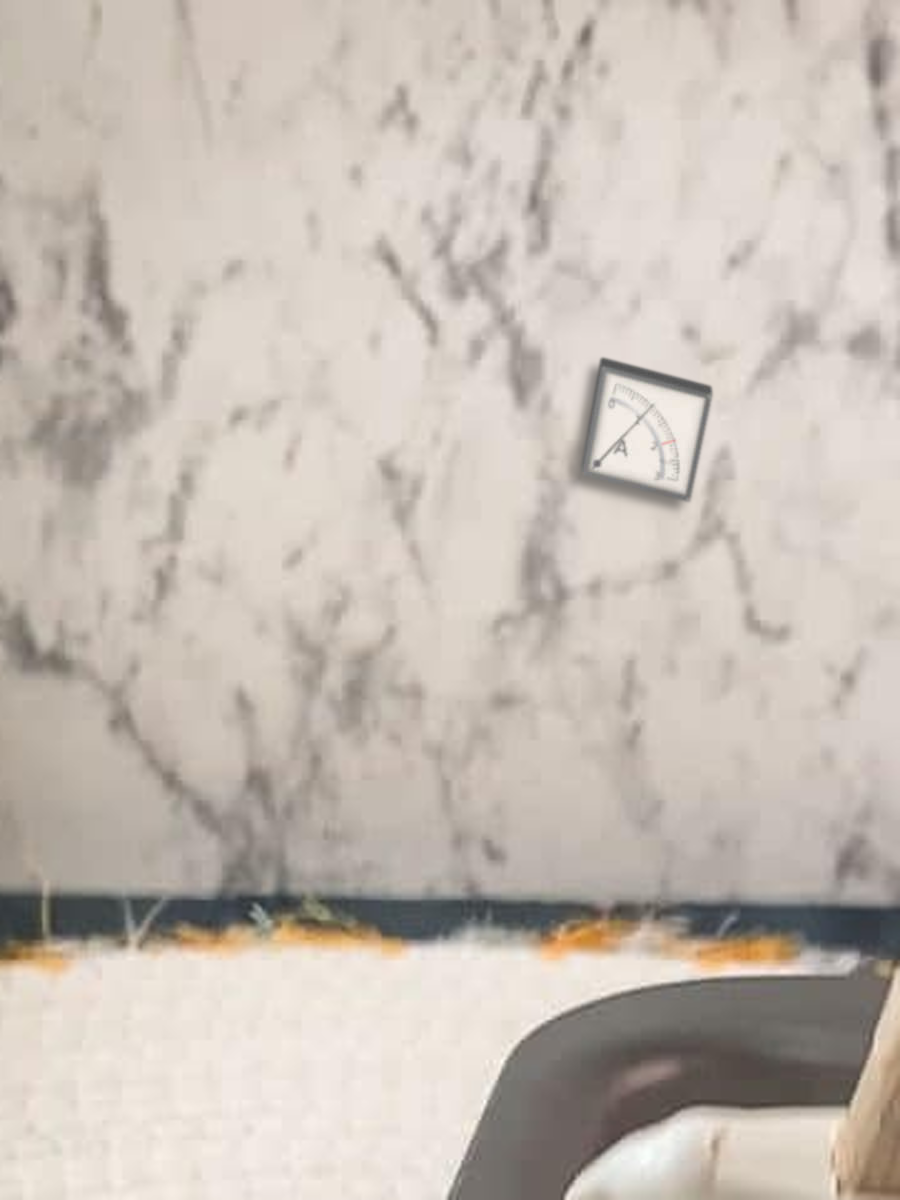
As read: **1** A
